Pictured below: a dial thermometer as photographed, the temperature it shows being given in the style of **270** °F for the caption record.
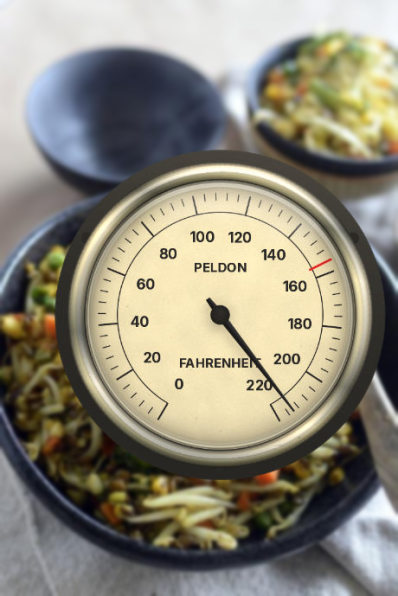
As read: **214** °F
